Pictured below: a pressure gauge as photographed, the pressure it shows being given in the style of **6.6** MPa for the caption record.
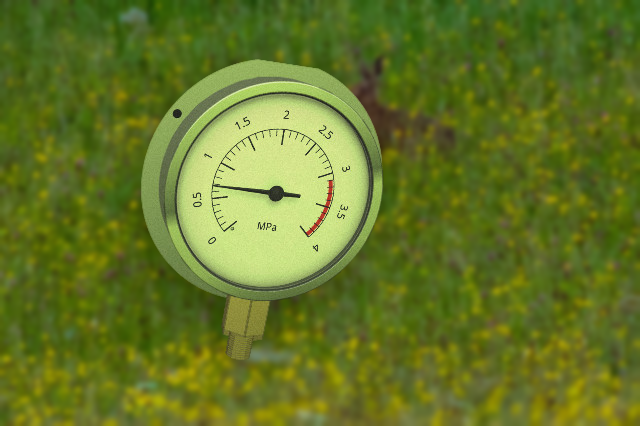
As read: **0.7** MPa
